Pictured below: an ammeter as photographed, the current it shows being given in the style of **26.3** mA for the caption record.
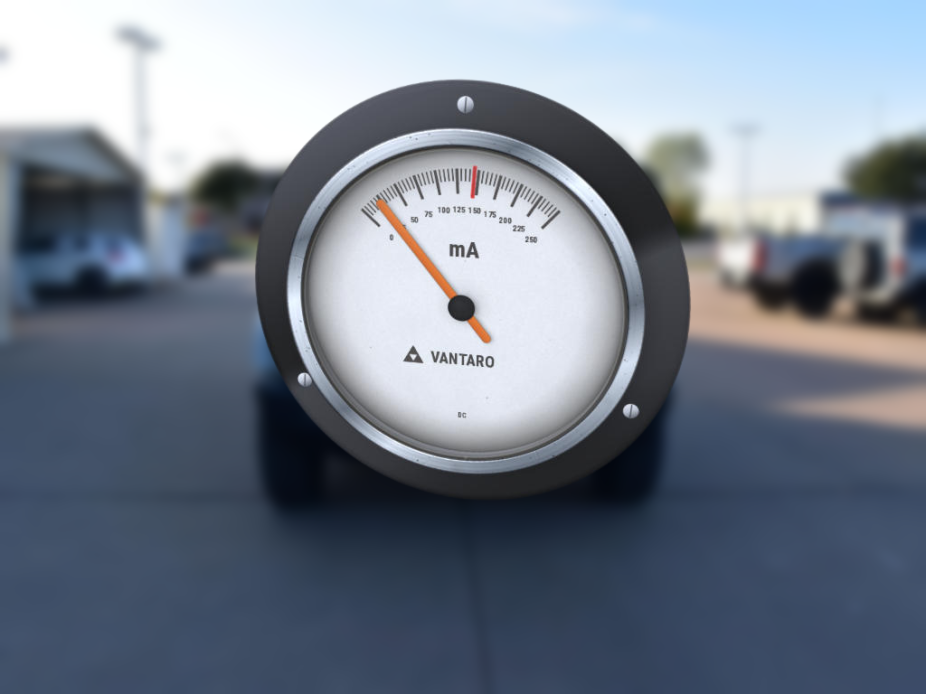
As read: **25** mA
